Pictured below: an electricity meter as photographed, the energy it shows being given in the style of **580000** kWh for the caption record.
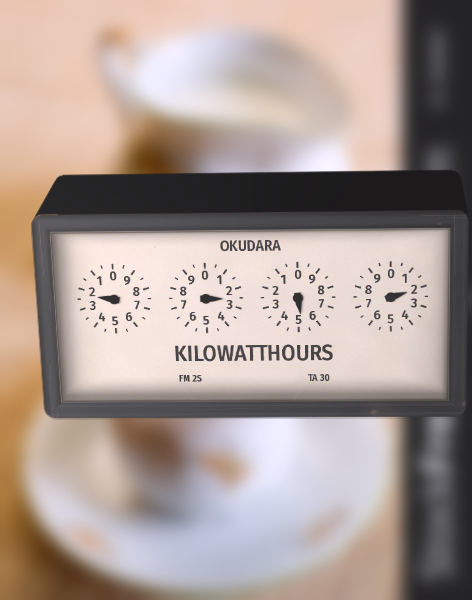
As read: **2252** kWh
